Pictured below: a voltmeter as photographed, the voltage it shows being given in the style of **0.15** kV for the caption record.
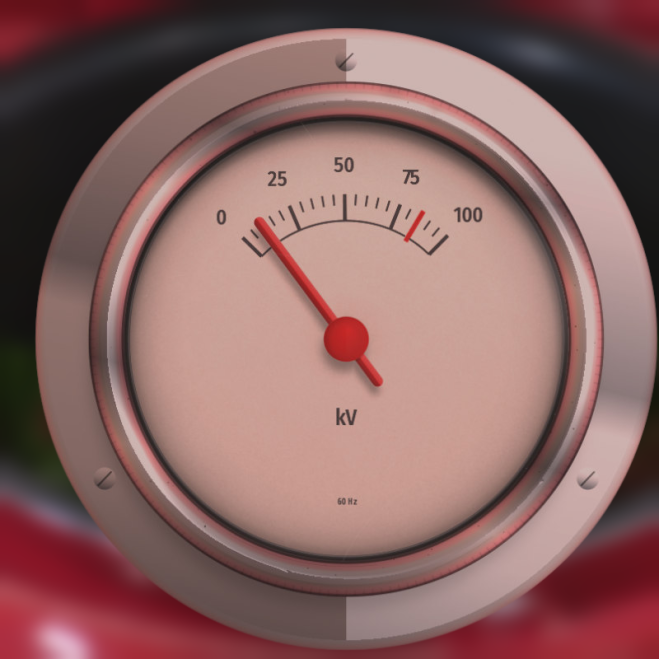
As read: **10** kV
